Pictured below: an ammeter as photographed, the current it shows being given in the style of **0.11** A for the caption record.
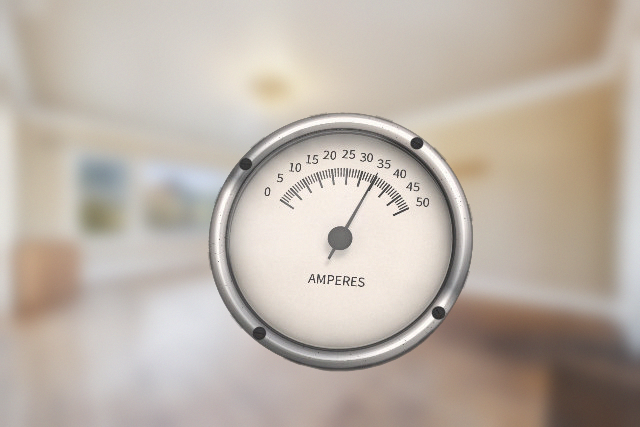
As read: **35** A
